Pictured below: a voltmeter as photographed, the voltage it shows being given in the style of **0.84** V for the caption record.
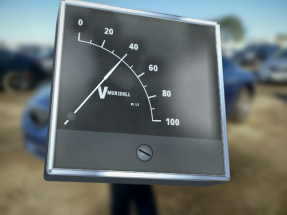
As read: **40** V
